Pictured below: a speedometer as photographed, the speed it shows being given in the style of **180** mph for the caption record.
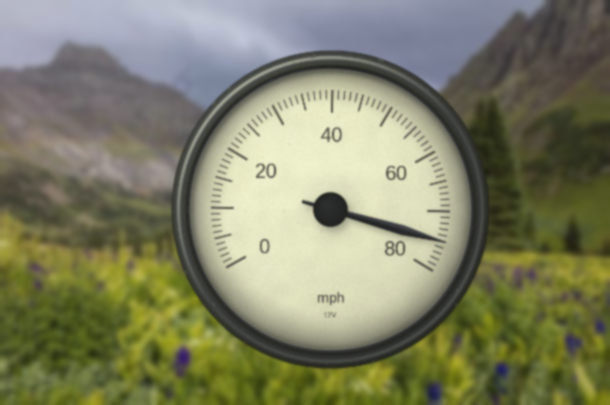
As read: **75** mph
